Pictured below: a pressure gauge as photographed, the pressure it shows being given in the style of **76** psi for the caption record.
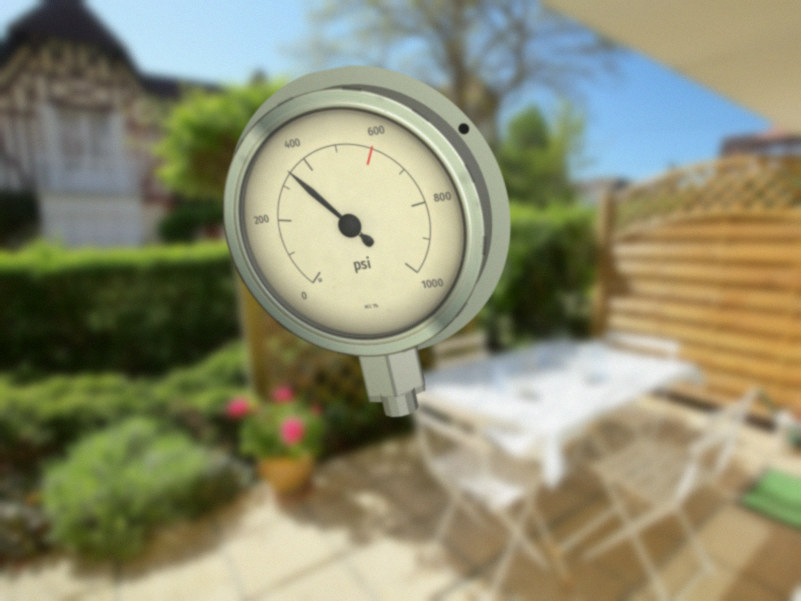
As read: **350** psi
